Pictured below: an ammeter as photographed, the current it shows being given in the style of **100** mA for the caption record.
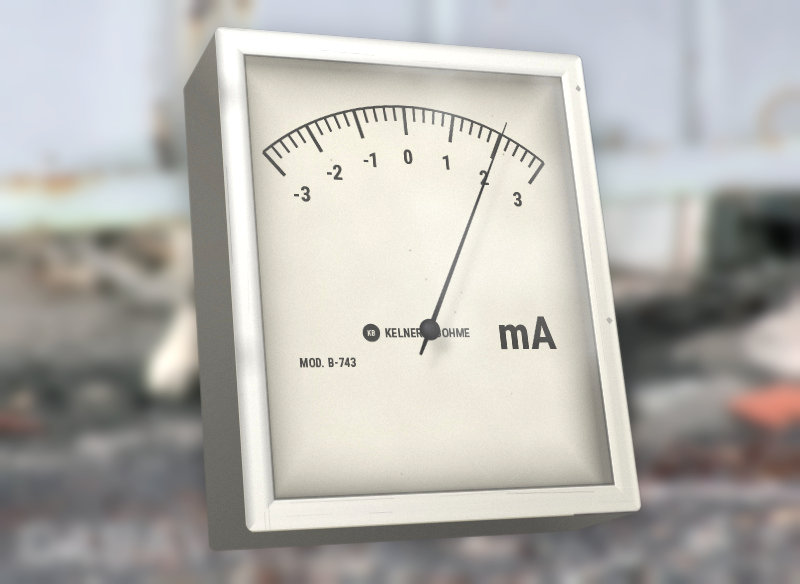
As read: **2** mA
